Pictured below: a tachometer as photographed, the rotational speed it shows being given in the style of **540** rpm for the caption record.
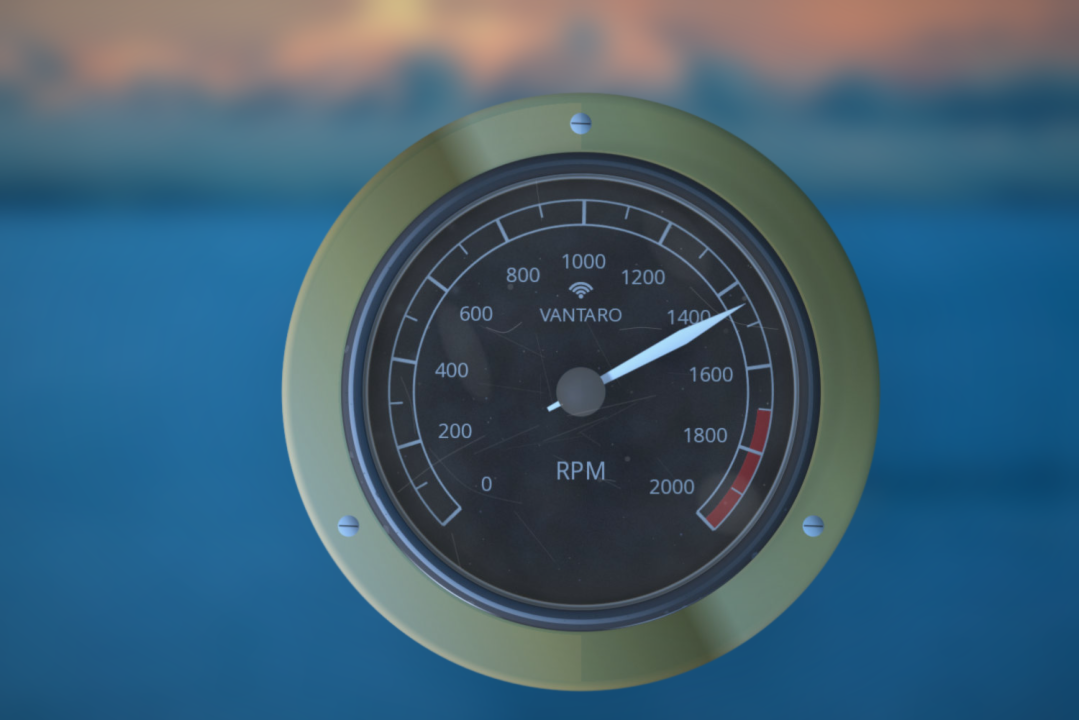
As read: **1450** rpm
